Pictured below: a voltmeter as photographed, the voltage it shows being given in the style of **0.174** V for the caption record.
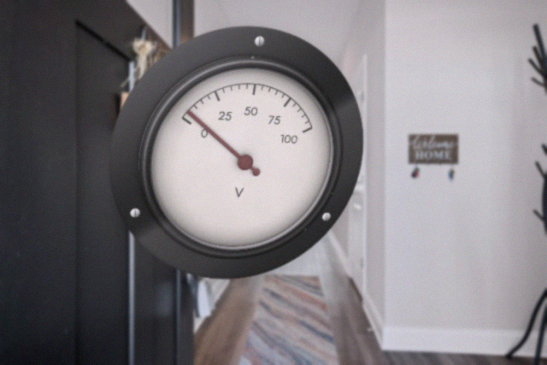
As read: **5** V
